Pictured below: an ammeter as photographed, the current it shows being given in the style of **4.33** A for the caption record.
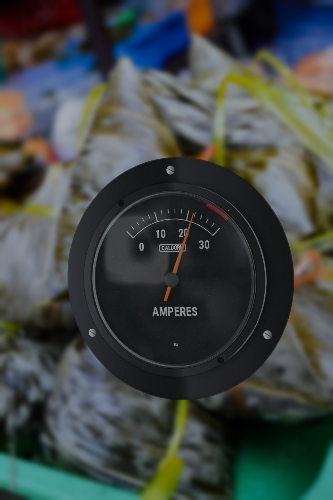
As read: **22** A
